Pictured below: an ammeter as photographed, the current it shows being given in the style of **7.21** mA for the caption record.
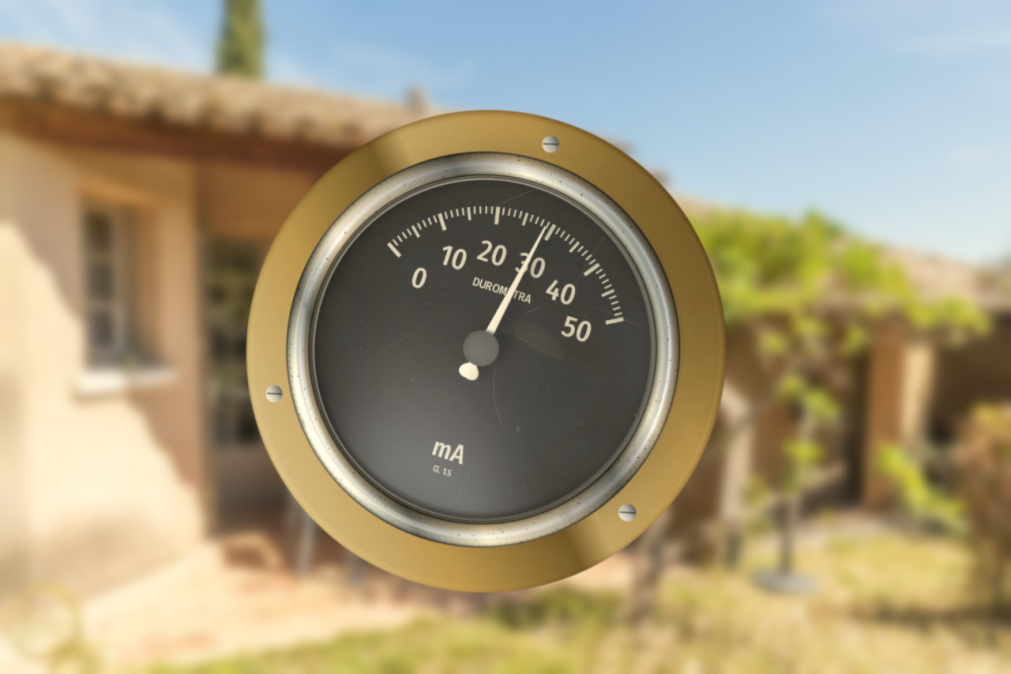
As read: **29** mA
